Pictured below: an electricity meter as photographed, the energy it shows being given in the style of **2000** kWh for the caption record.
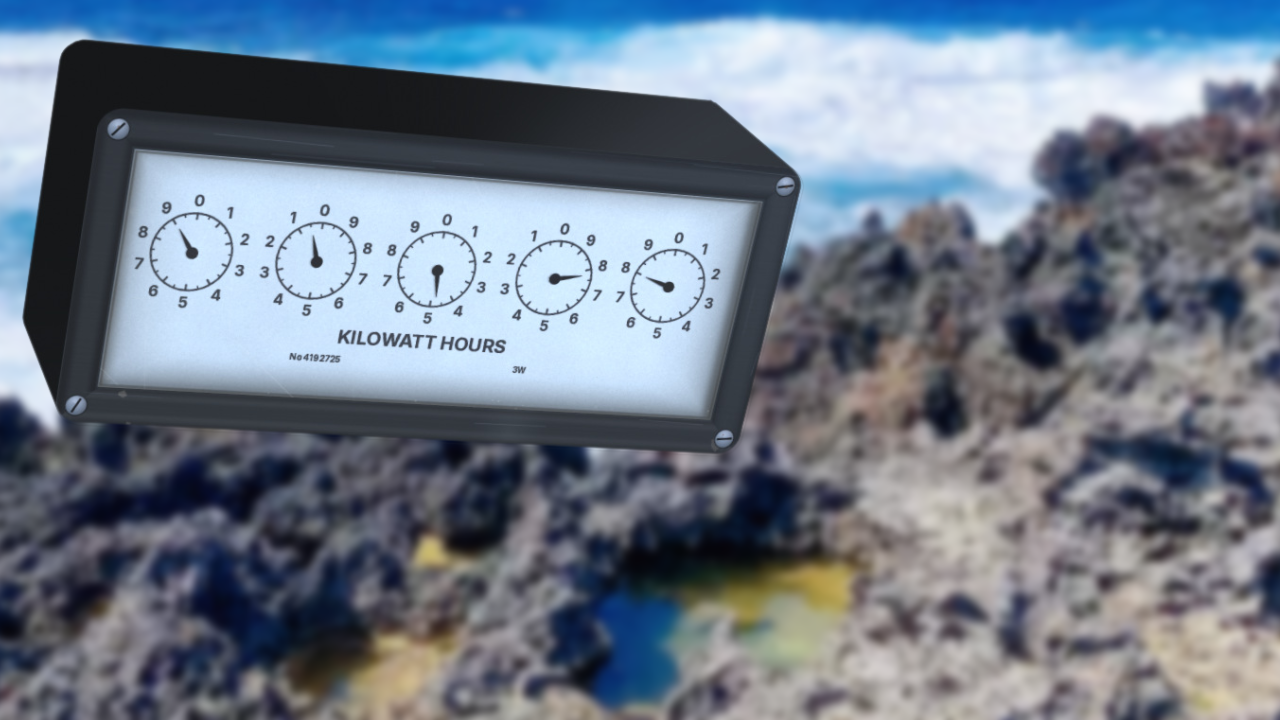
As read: **90478** kWh
